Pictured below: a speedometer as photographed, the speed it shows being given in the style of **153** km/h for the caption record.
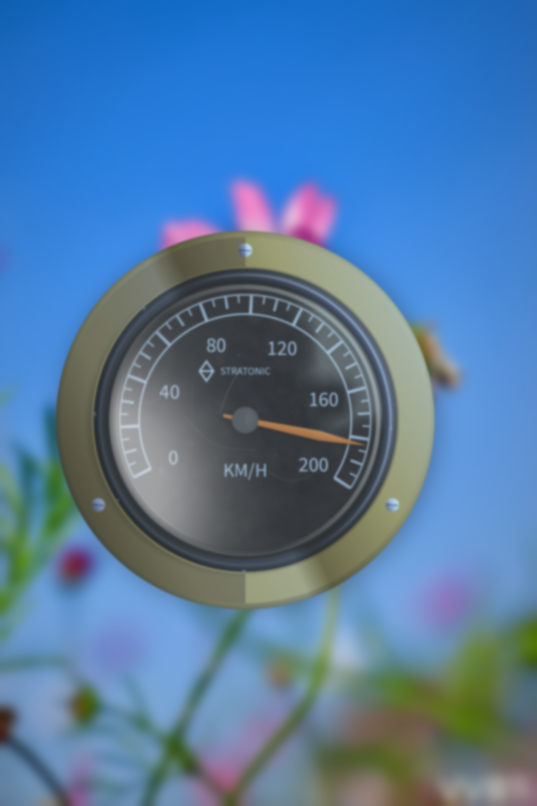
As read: **182.5** km/h
